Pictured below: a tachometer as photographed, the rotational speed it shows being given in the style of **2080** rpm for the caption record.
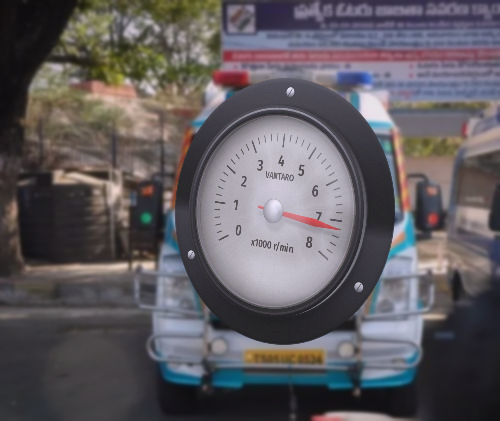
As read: **7200** rpm
